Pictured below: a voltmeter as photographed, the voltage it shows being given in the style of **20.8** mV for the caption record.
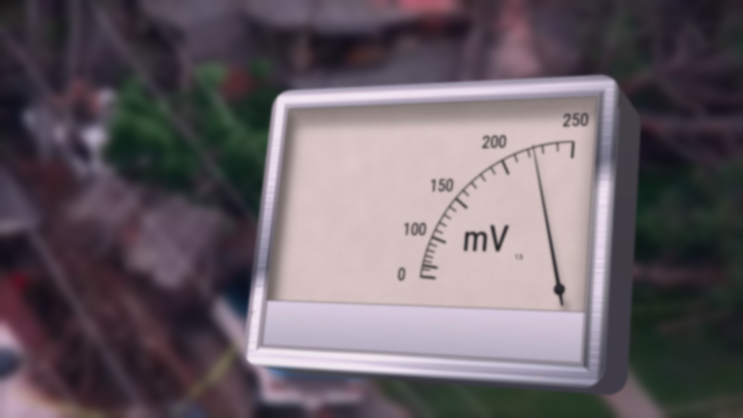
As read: **225** mV
